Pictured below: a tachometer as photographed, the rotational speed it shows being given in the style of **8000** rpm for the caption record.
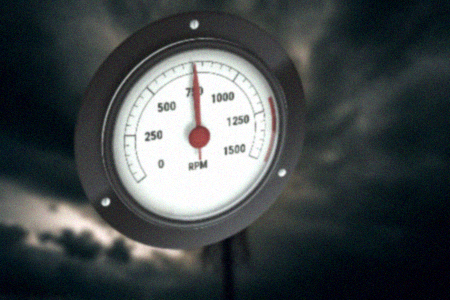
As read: **750** rpm
